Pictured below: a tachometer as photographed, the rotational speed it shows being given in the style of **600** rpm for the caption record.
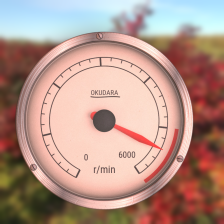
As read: **5400** rpm
